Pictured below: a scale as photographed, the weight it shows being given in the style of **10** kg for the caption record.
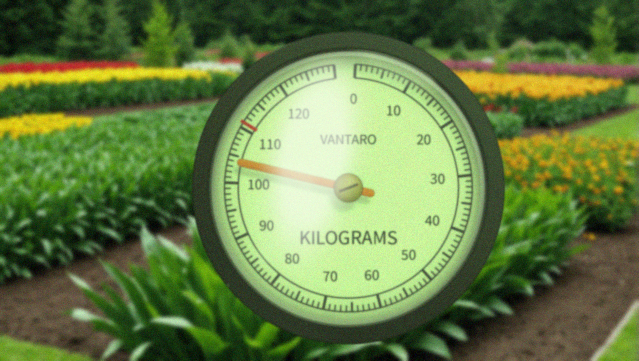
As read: **104** kg
